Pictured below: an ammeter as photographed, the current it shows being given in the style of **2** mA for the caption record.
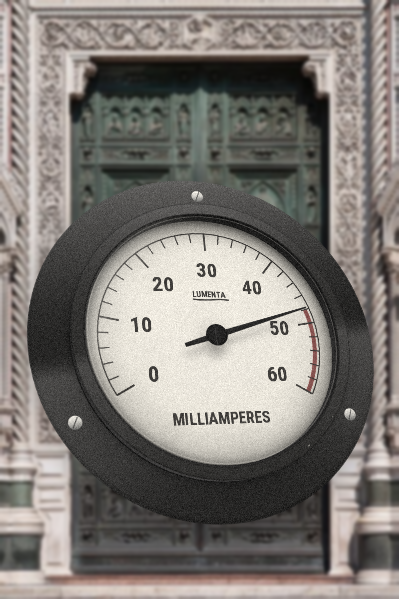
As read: **48** mA
